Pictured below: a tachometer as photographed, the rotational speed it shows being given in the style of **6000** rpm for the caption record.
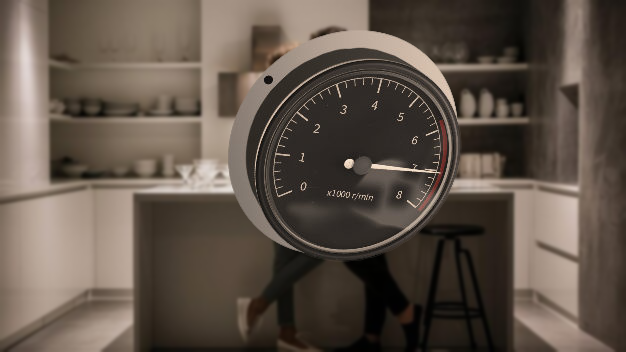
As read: **7000** rpm
